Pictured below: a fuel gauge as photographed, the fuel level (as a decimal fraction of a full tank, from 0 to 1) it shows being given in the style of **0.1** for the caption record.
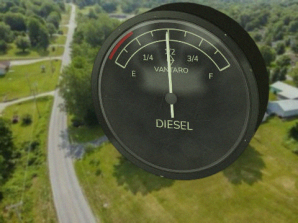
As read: **0.5**
